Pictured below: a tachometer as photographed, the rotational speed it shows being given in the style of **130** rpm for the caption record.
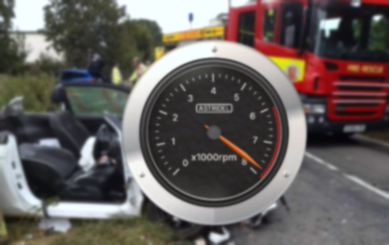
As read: **7800** rpm
